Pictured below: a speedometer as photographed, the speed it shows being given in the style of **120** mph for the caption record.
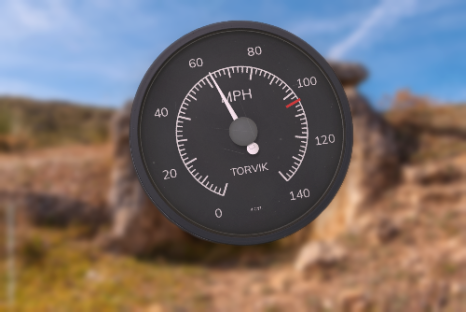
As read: **62** mph
